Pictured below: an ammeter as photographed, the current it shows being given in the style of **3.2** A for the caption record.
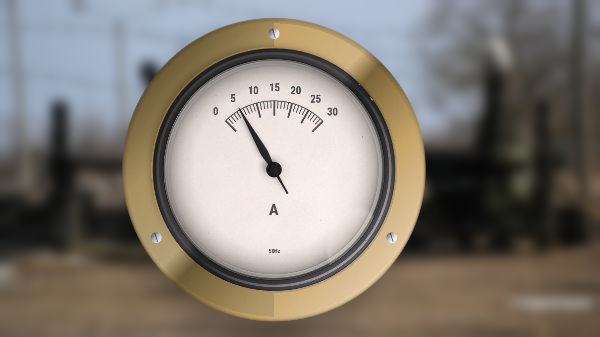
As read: **5** A
